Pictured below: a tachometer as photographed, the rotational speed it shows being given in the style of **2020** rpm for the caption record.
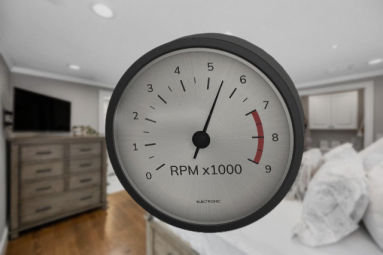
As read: **5500** rpm
